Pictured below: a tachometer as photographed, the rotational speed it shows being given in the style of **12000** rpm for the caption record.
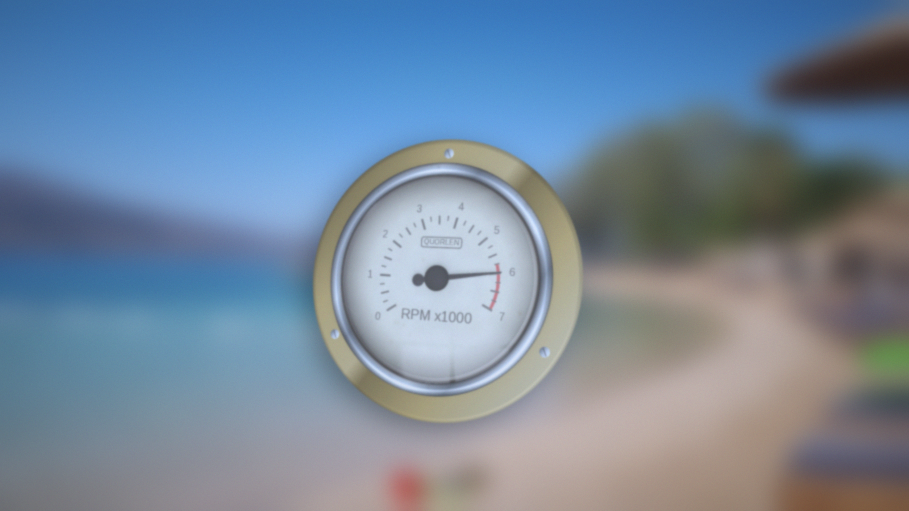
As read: **6000** rpm
